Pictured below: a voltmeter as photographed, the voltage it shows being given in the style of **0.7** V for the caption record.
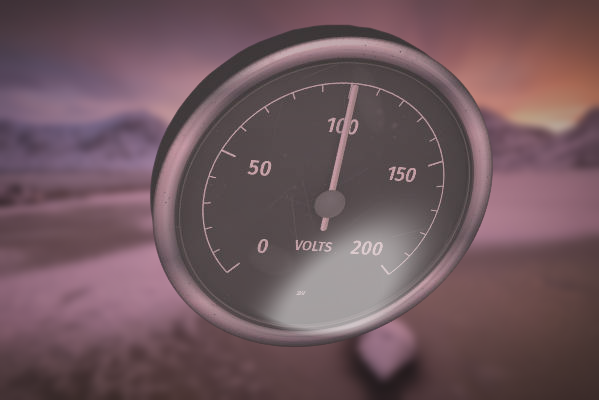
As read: **100** V
